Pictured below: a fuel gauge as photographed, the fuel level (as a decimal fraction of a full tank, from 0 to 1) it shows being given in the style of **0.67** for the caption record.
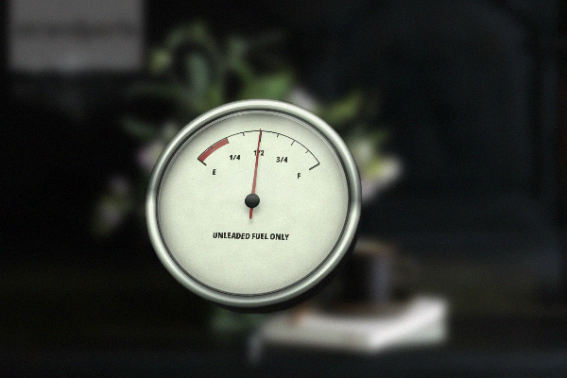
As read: **0.5**
